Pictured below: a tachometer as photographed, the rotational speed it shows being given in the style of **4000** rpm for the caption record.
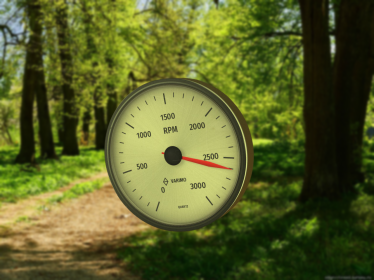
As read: **2600** rpm
